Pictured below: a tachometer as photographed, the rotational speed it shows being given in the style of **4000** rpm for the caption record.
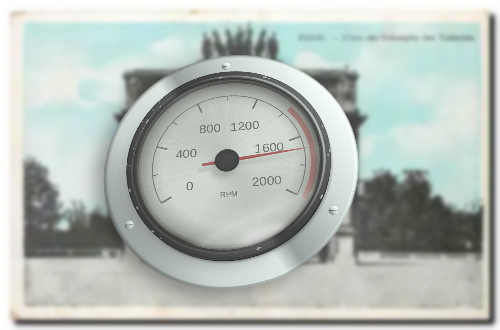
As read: **1700** rpm
